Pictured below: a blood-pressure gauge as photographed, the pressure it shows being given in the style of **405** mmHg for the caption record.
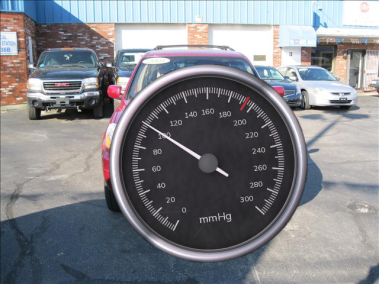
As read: **100** mmHg
